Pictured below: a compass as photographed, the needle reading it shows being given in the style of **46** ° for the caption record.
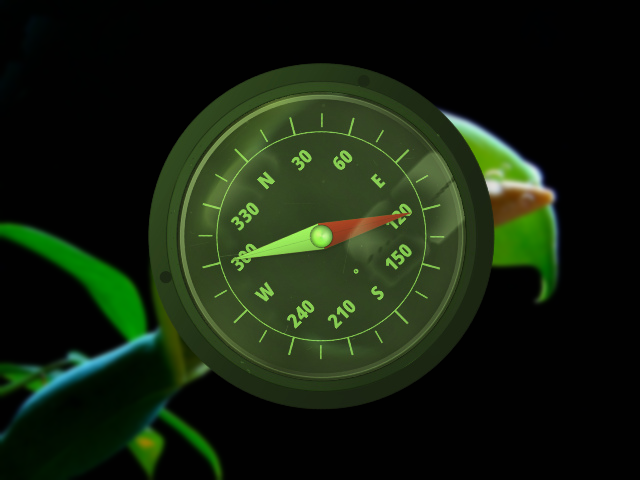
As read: **120** °
